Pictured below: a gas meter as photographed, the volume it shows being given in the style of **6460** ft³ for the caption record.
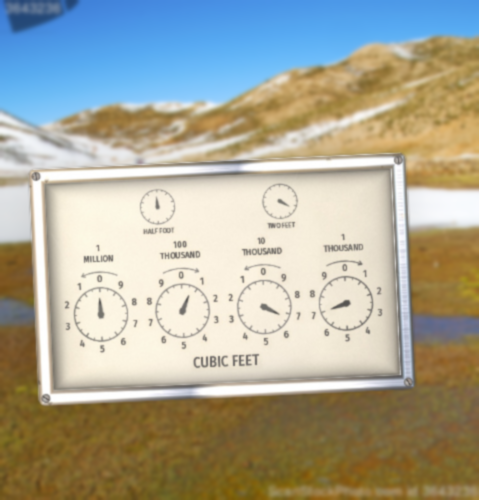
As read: **6700** ft³
